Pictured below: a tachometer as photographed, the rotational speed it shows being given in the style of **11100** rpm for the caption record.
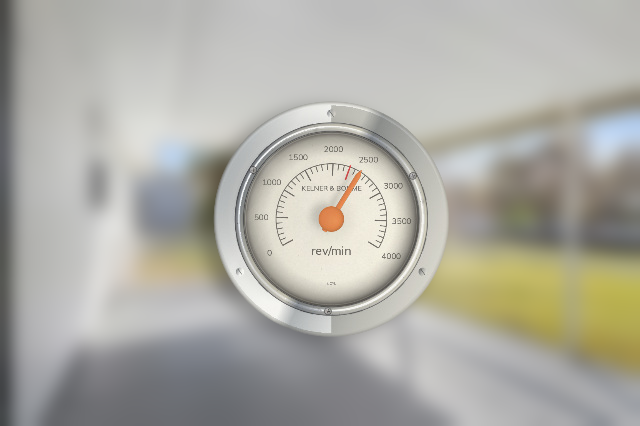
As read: **2500** rpm
